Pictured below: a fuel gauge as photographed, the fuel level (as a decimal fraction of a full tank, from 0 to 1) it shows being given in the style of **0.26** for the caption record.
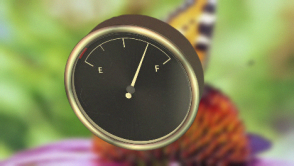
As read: **0.75**
